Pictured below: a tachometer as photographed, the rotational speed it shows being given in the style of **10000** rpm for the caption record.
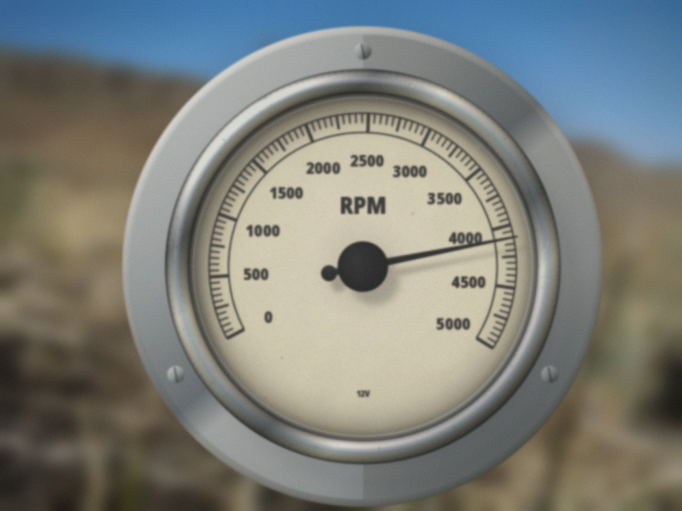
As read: **4100** rpm
